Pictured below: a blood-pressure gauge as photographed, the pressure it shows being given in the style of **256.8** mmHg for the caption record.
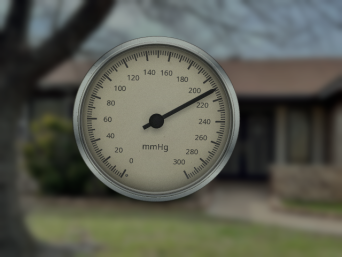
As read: **210** mmHg
